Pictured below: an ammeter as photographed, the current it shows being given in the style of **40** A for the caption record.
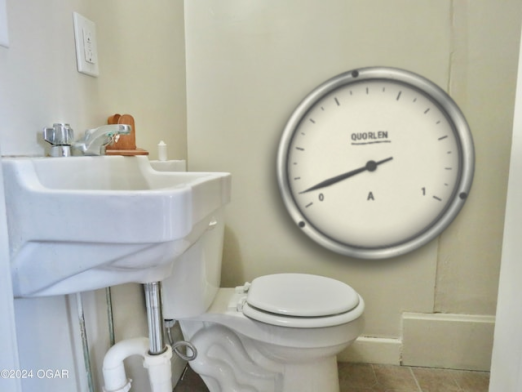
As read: **0.05** A
